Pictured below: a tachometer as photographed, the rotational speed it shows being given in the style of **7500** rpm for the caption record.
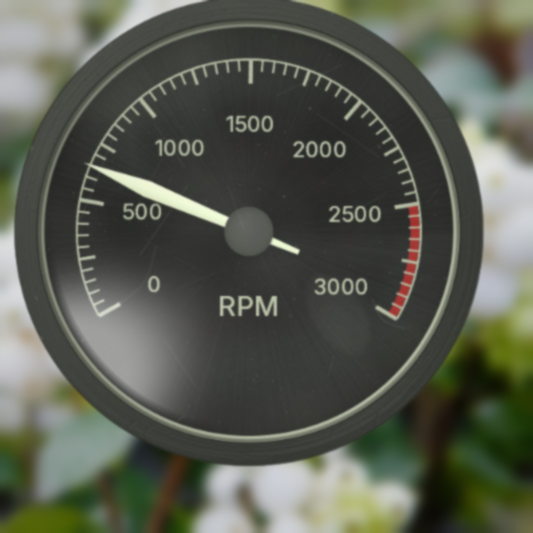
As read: **650** rpm
